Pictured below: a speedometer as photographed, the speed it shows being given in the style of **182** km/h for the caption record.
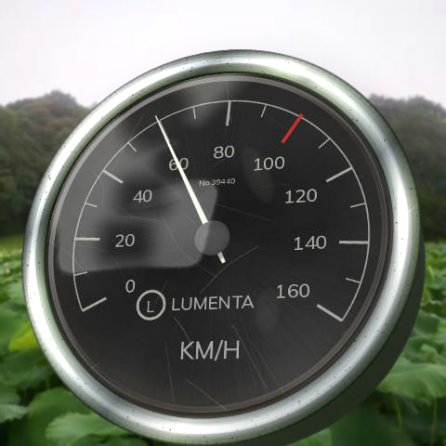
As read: **60** km/h
